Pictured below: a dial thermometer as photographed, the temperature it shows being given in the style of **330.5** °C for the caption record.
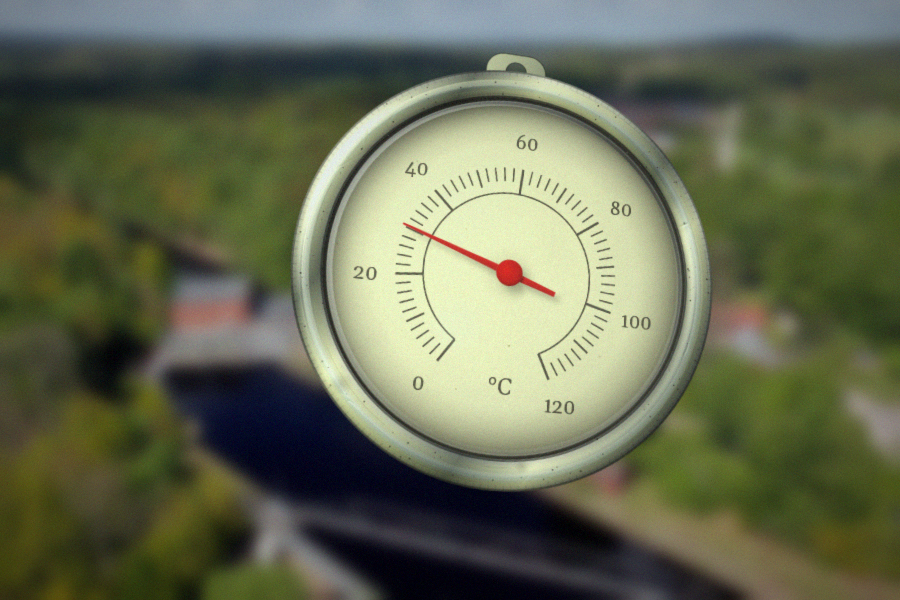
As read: **30** °C
